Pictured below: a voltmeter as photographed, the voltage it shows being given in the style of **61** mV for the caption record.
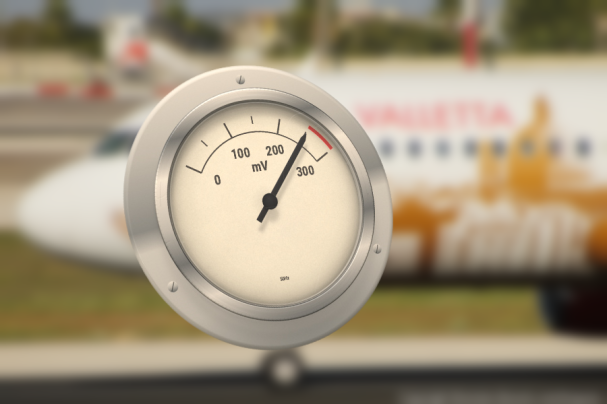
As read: **250** mV
